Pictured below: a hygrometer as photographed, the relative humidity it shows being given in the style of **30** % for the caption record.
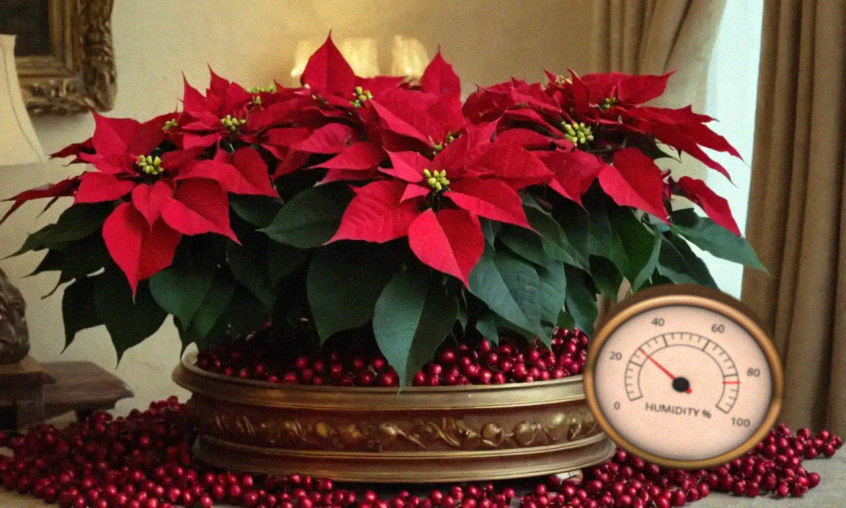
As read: **28** %
